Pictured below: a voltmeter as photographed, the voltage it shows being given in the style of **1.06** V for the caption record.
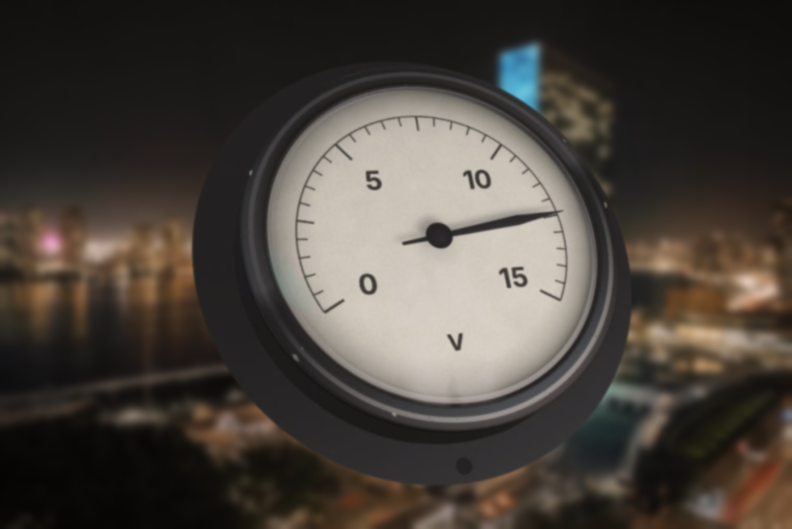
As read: **12.5** V
